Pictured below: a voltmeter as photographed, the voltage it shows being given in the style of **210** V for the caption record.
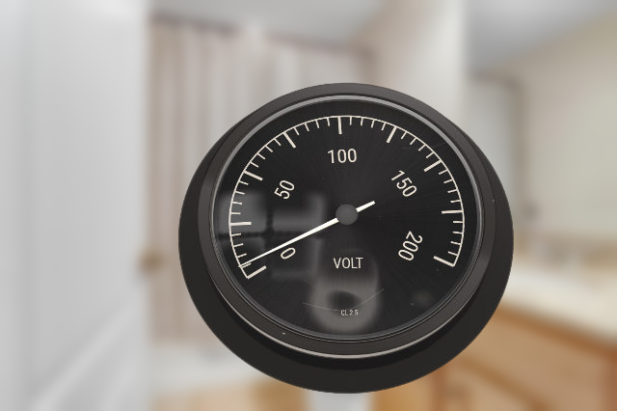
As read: **5** V
